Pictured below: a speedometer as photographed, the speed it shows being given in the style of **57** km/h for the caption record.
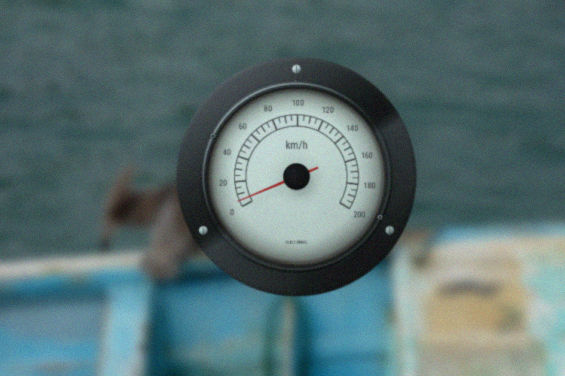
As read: **5** km/h
